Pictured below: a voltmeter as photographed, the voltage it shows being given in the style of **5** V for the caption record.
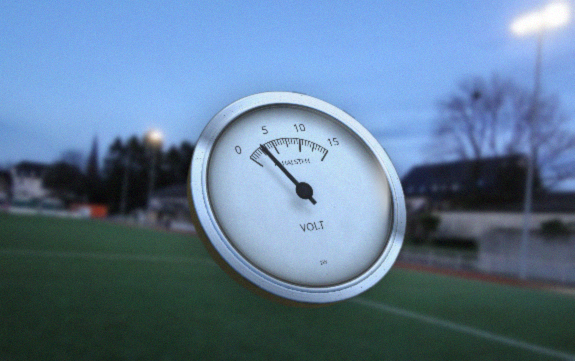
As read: **2.5** V
